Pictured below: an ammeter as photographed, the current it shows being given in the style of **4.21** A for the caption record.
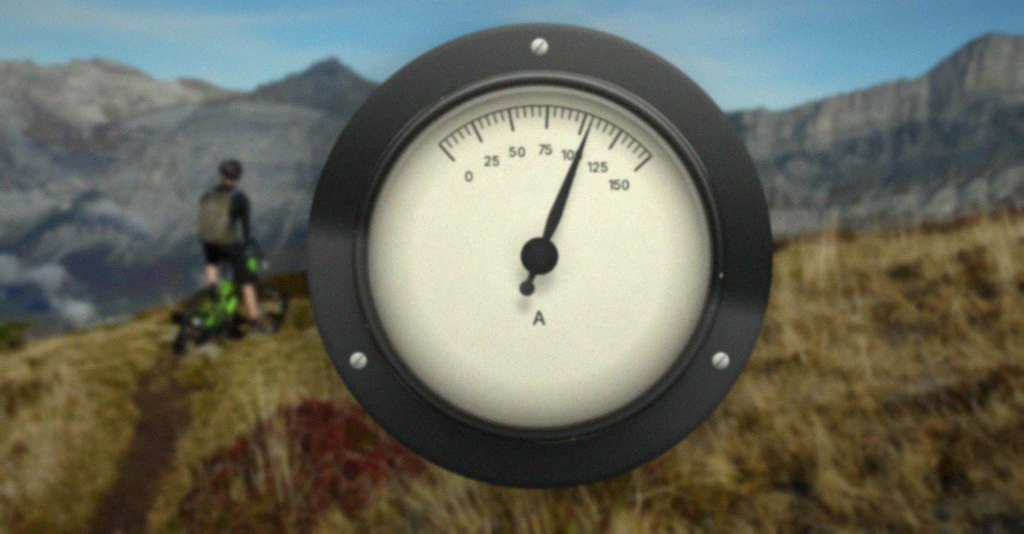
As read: **105** A
